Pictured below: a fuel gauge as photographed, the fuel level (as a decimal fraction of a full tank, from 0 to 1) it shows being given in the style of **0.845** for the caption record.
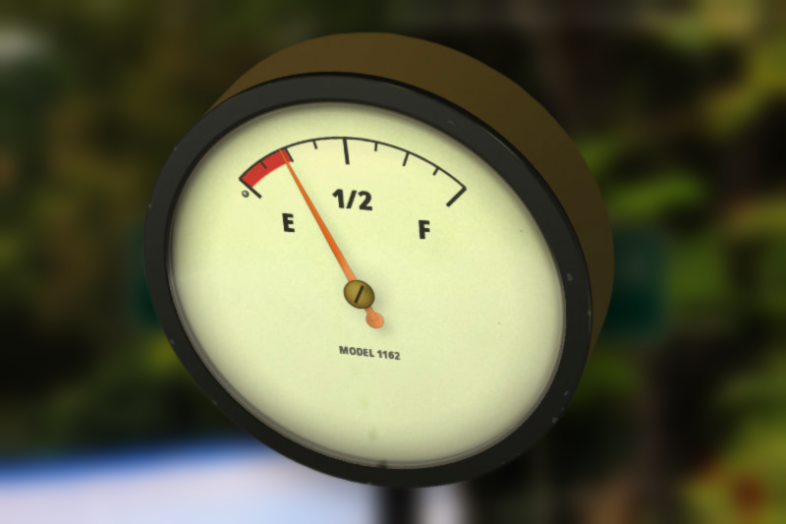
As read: **0.25**
